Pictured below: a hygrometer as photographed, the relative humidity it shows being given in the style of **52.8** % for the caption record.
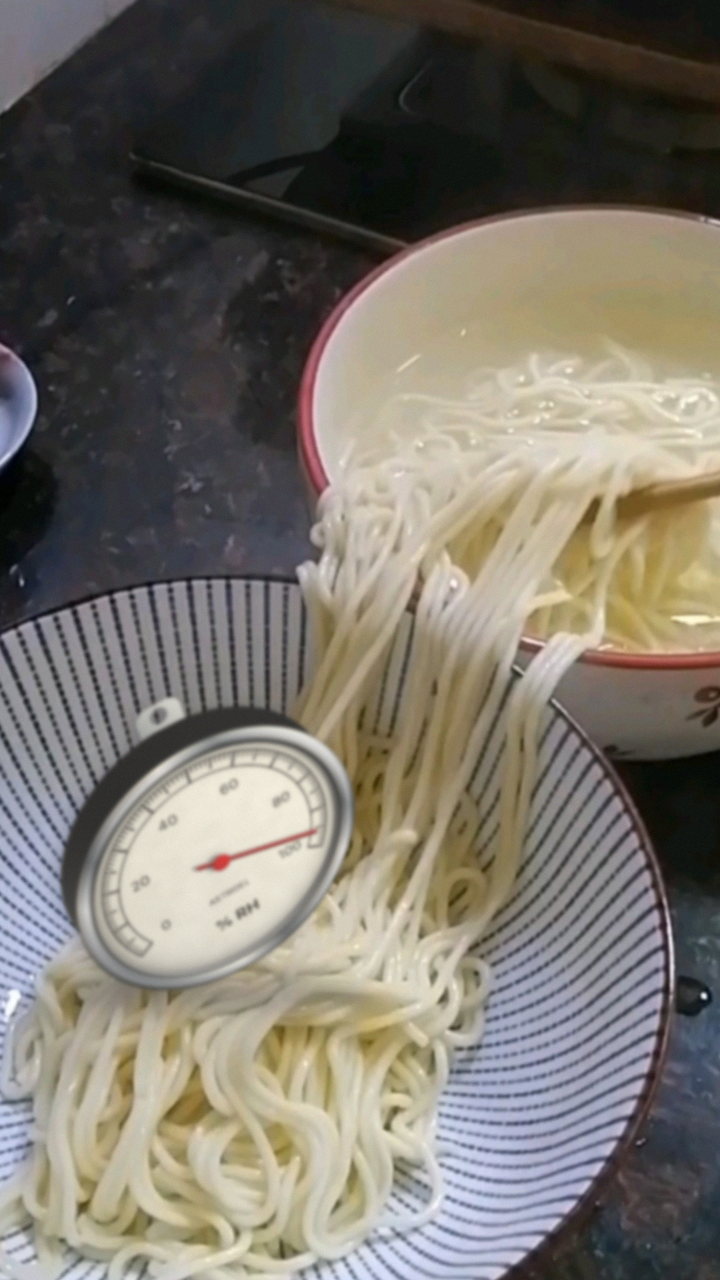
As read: **95** %
